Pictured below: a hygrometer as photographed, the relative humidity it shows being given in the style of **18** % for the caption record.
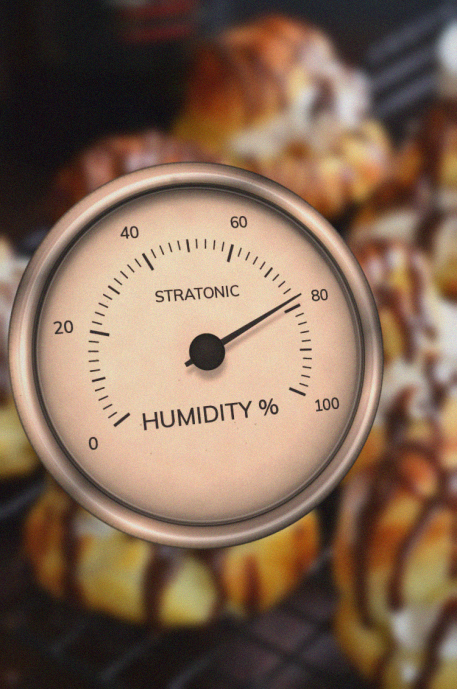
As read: **78** %
